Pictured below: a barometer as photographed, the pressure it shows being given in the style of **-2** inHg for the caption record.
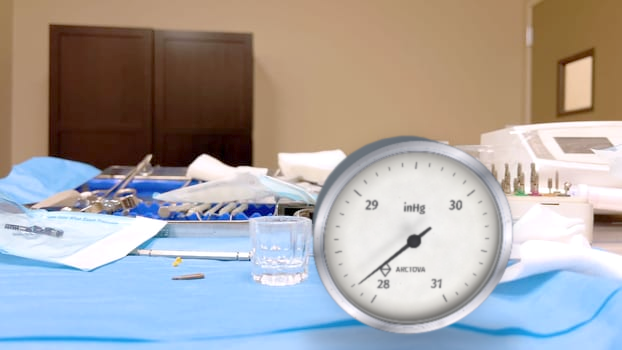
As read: **28.2** inHg
